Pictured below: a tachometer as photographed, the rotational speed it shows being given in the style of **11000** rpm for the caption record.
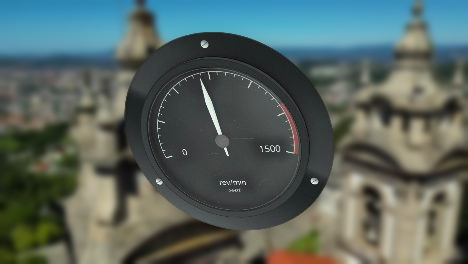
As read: **700** rpm
